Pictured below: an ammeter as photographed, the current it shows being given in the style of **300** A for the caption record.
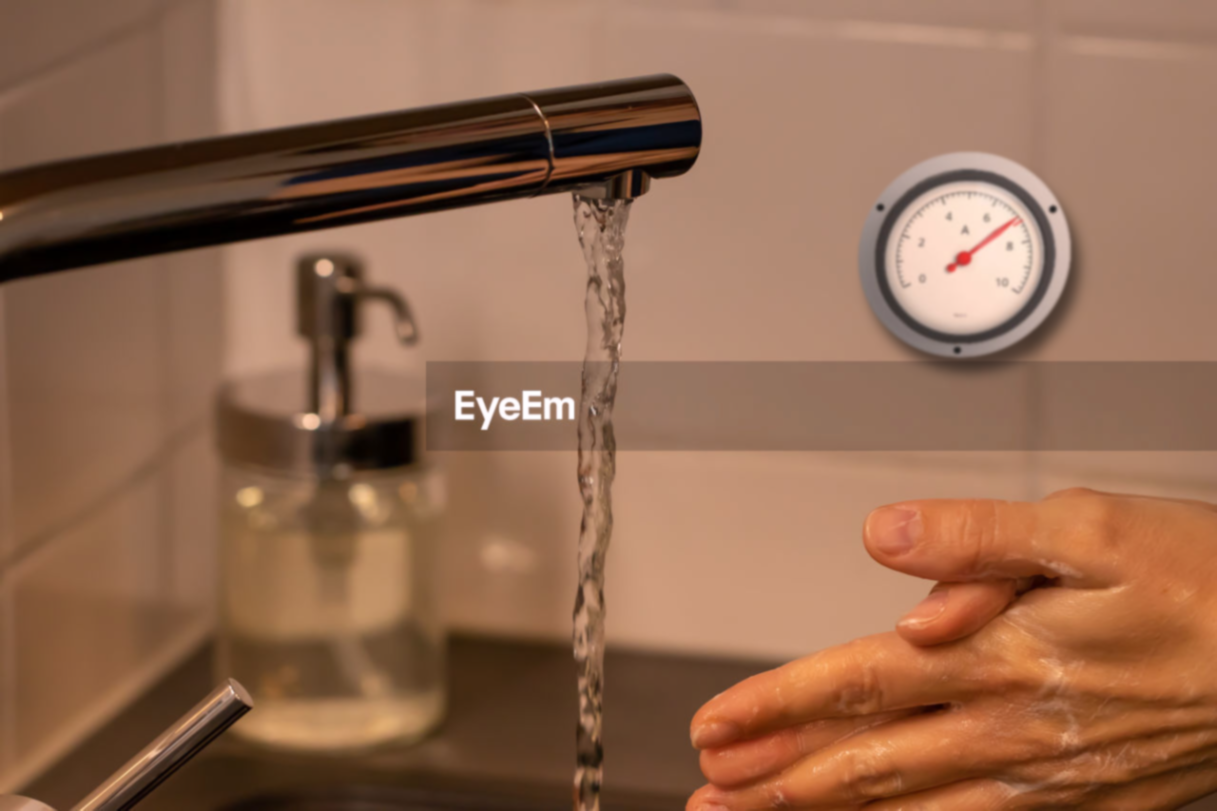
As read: **7** A
